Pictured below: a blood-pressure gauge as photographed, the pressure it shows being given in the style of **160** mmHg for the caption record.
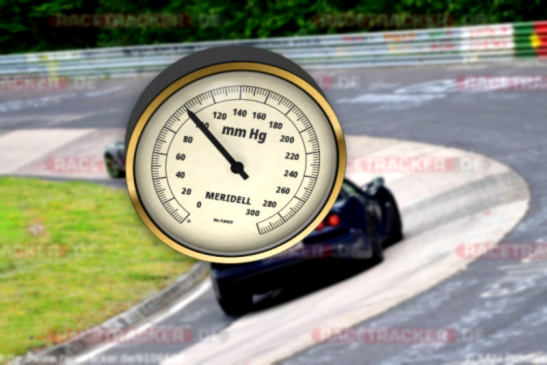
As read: **100** mmHg
